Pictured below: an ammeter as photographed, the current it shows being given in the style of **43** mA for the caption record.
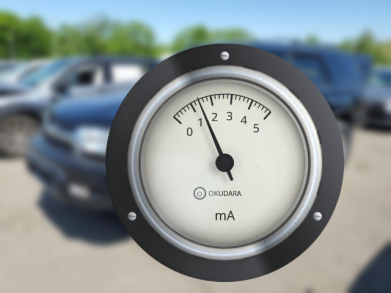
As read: **1.4** mA
